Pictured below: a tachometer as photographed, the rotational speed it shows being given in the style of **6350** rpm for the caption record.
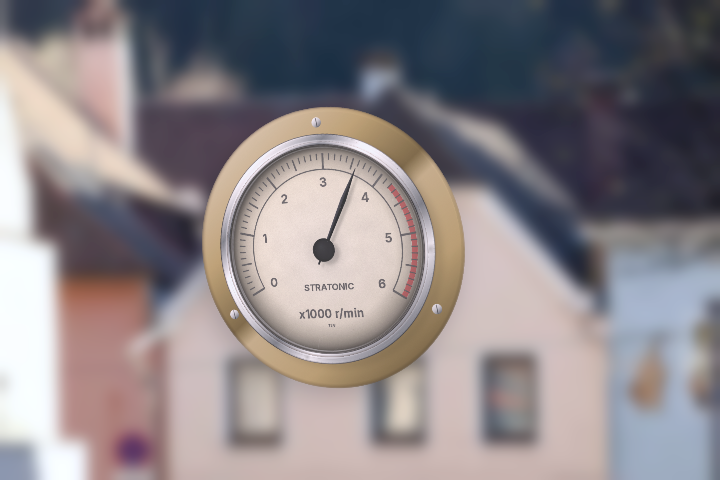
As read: **3600** rpm
